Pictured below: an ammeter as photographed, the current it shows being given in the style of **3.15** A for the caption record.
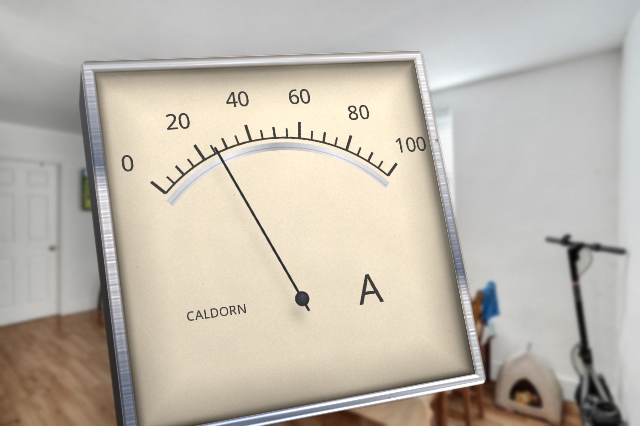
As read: **25** A
